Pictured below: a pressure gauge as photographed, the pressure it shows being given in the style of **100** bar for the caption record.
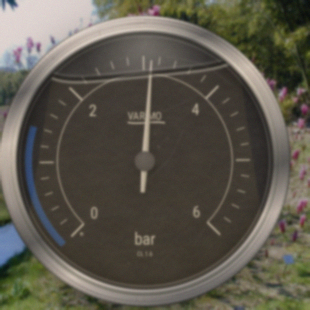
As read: **3.1** bar
